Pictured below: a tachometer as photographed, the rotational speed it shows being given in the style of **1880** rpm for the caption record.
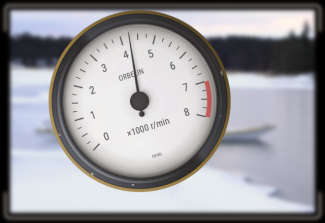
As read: **4250** rpm
